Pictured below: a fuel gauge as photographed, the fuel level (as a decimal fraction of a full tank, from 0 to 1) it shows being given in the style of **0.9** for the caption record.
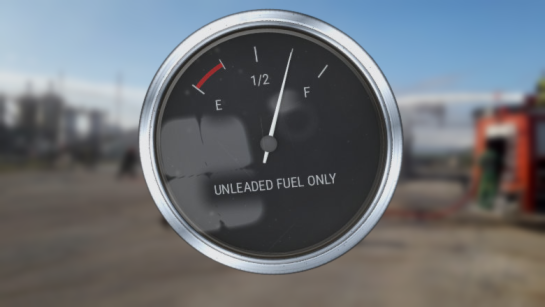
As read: **0.75**
